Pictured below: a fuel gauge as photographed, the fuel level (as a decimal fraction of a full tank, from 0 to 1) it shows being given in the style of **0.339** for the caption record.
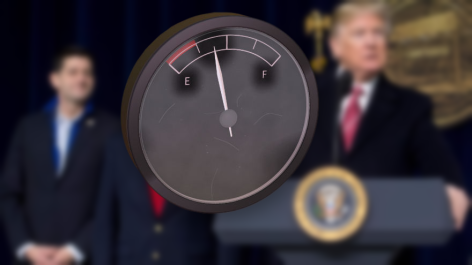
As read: **0.375**
